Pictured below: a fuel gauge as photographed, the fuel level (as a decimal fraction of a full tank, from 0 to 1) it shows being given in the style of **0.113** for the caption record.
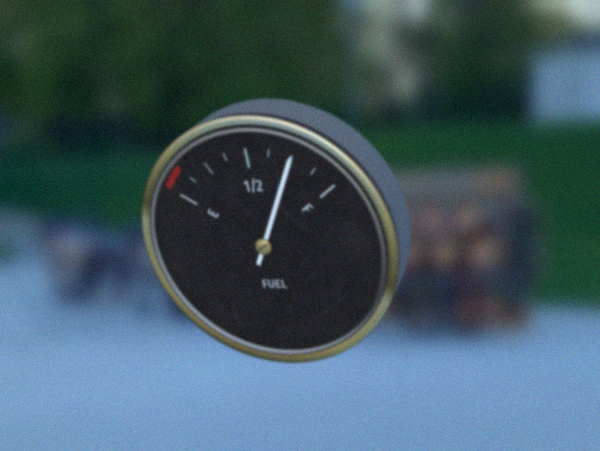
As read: **0.75**
